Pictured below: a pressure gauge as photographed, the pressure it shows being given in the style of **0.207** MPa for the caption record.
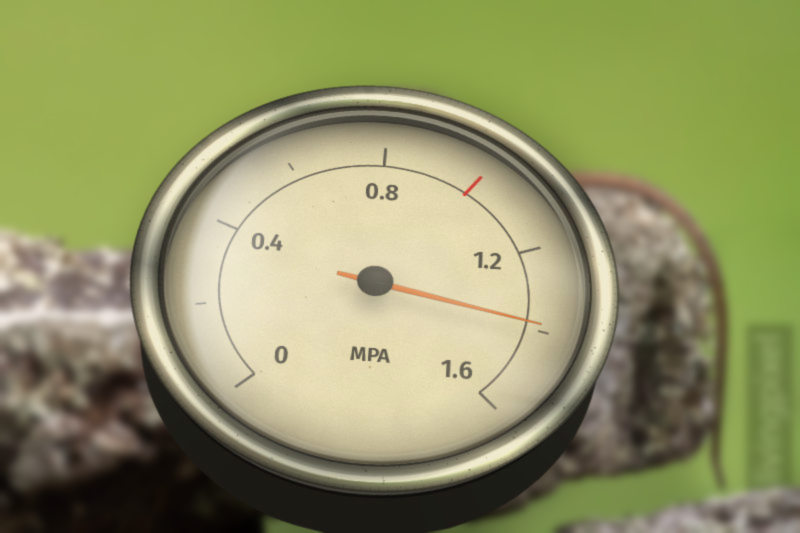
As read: **1.4** MPa
